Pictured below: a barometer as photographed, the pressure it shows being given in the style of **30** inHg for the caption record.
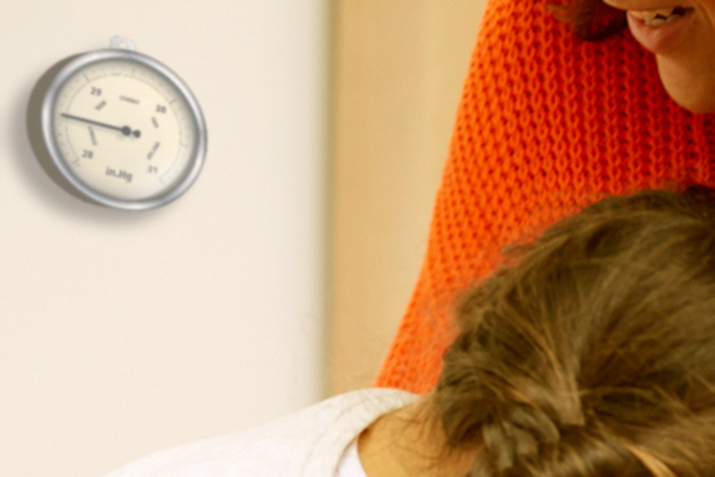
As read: **28.5** inHg
